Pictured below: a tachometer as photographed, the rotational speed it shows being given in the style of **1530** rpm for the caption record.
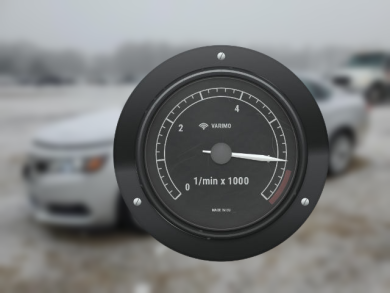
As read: **6000** rpm
